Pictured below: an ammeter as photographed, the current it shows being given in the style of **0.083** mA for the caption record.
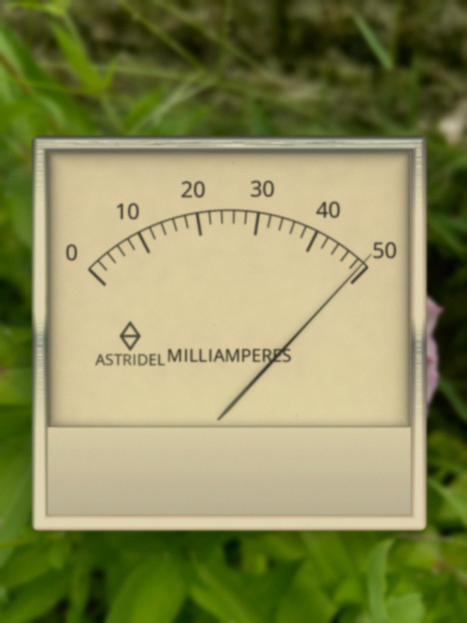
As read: **49** mA
